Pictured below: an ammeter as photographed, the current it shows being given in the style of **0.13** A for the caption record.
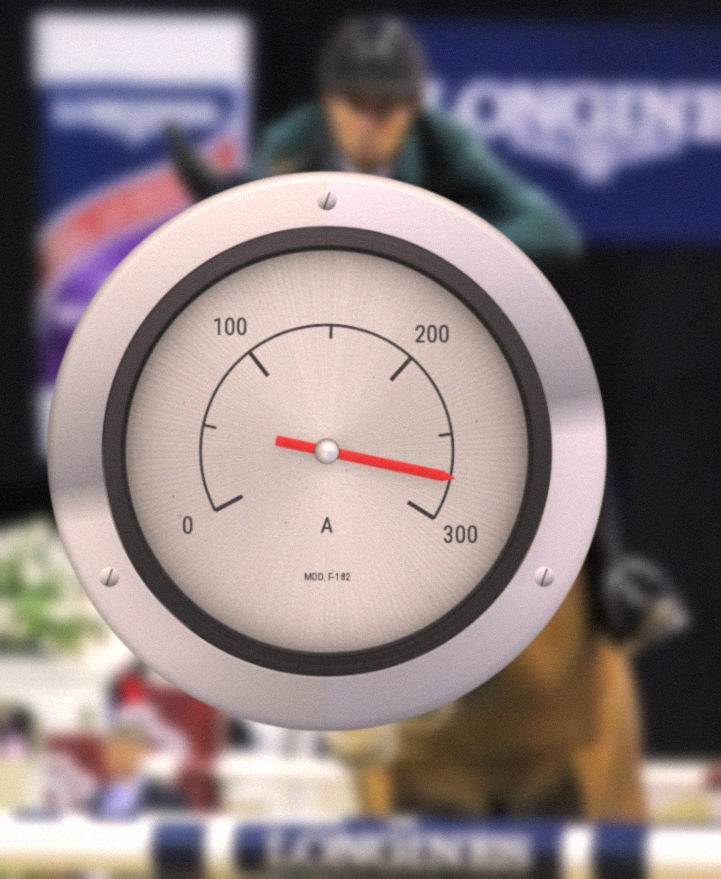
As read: **275** A
